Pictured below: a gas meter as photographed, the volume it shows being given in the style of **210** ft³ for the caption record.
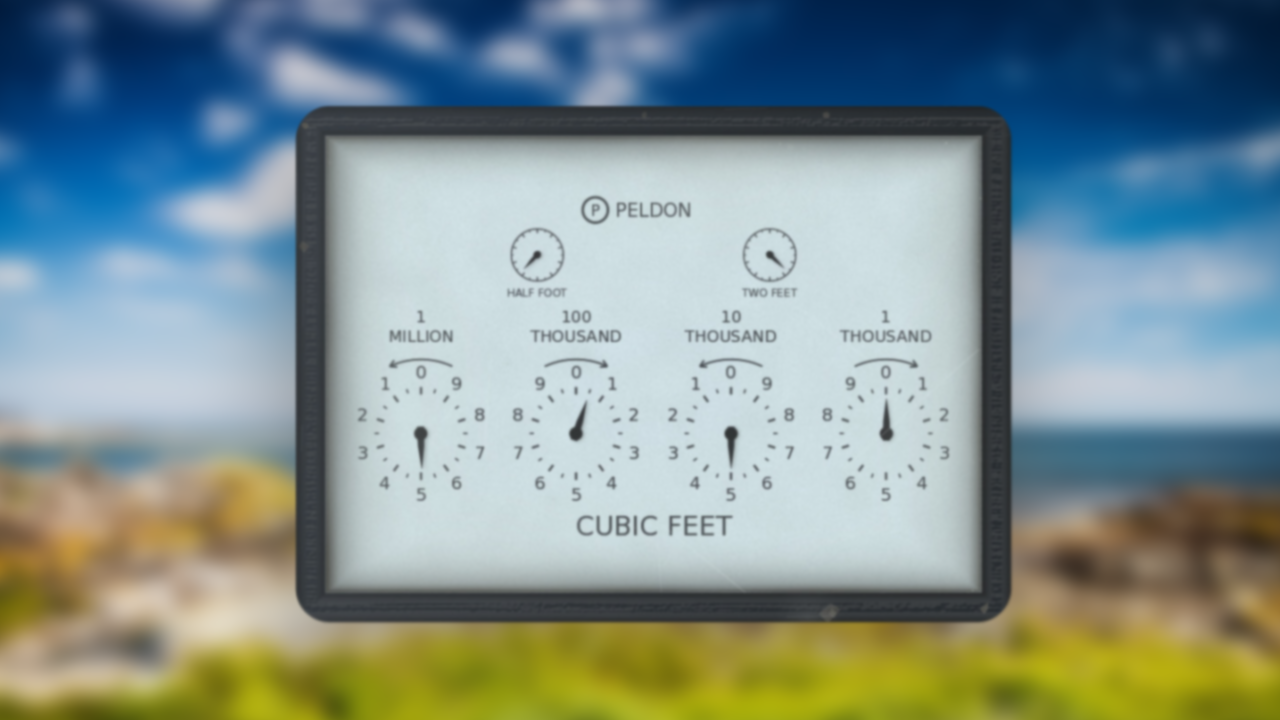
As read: **505000** ft³
